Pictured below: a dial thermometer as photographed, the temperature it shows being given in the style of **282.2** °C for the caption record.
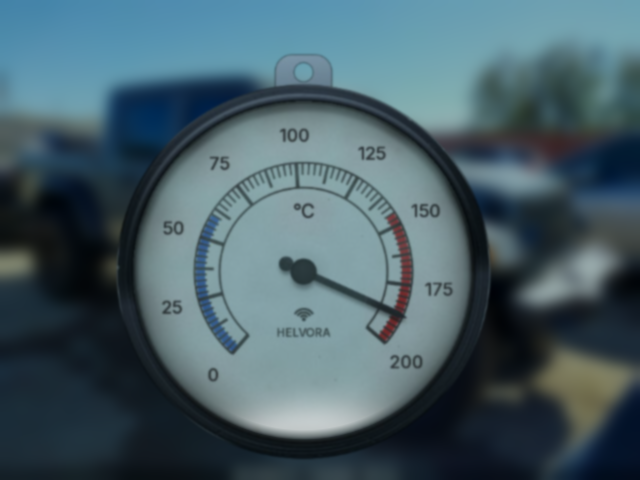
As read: **187.5** °C
